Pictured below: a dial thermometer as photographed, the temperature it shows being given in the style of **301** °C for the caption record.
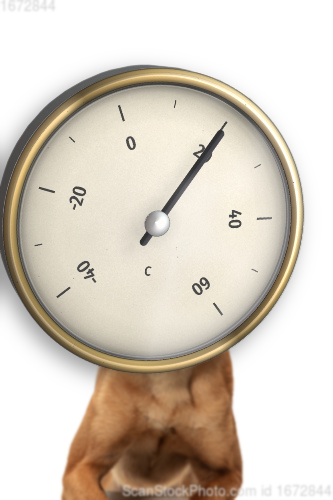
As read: **20** °C
